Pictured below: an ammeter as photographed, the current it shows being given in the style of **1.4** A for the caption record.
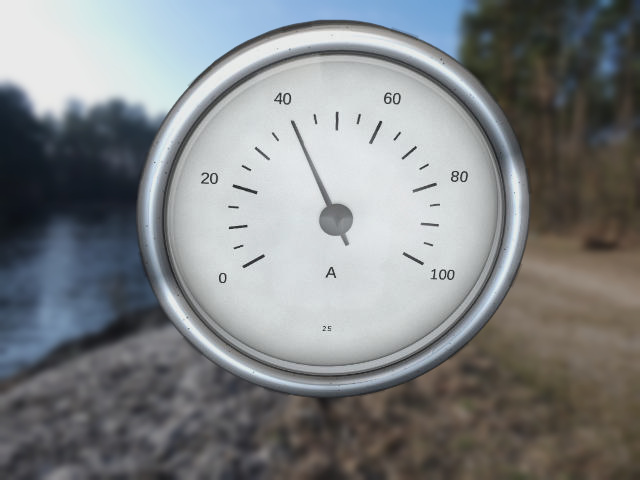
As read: **40** A
